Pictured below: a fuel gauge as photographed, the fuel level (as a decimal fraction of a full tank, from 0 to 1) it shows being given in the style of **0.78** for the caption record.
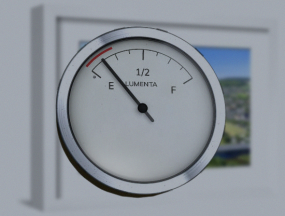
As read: **0.125**
